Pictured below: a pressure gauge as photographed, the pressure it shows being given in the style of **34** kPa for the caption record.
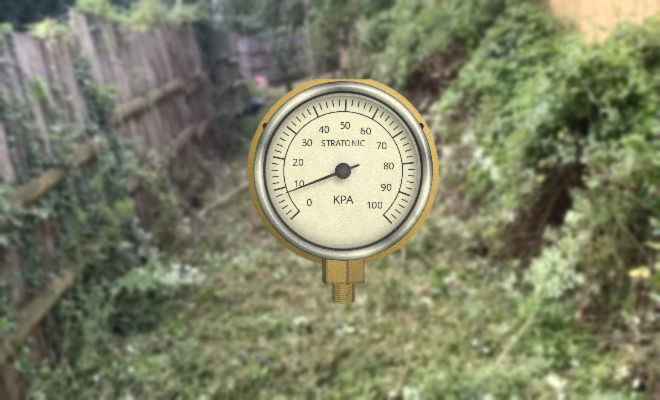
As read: **8** kPa
